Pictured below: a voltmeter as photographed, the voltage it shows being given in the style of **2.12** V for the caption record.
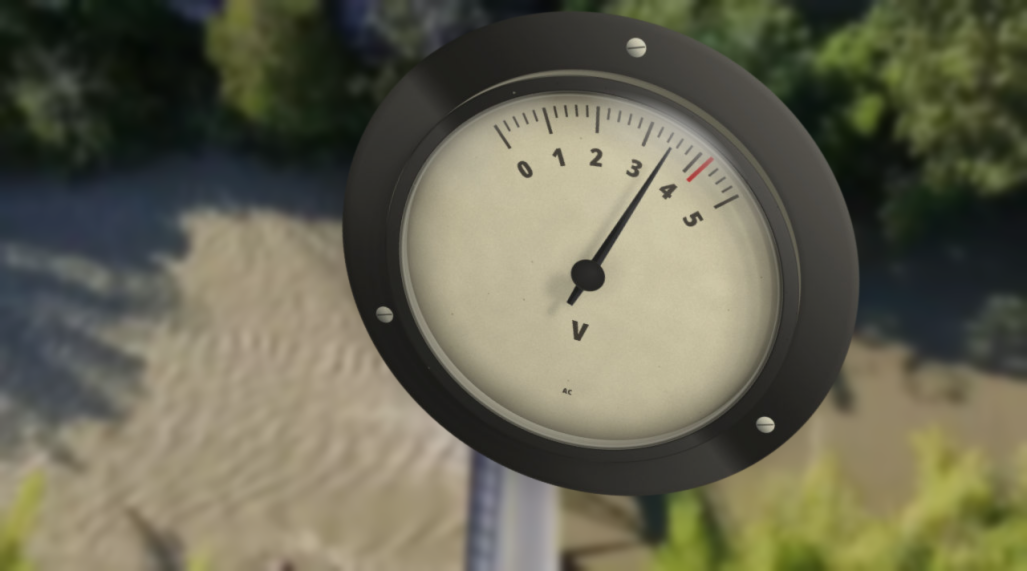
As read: **3.5** V
